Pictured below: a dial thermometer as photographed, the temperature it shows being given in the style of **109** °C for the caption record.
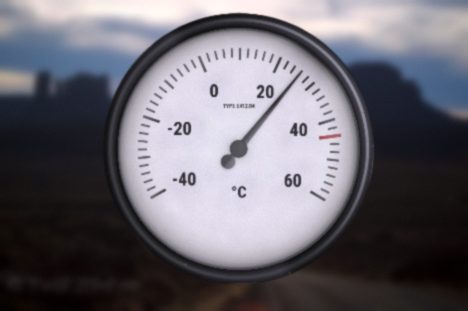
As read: **26** °C
